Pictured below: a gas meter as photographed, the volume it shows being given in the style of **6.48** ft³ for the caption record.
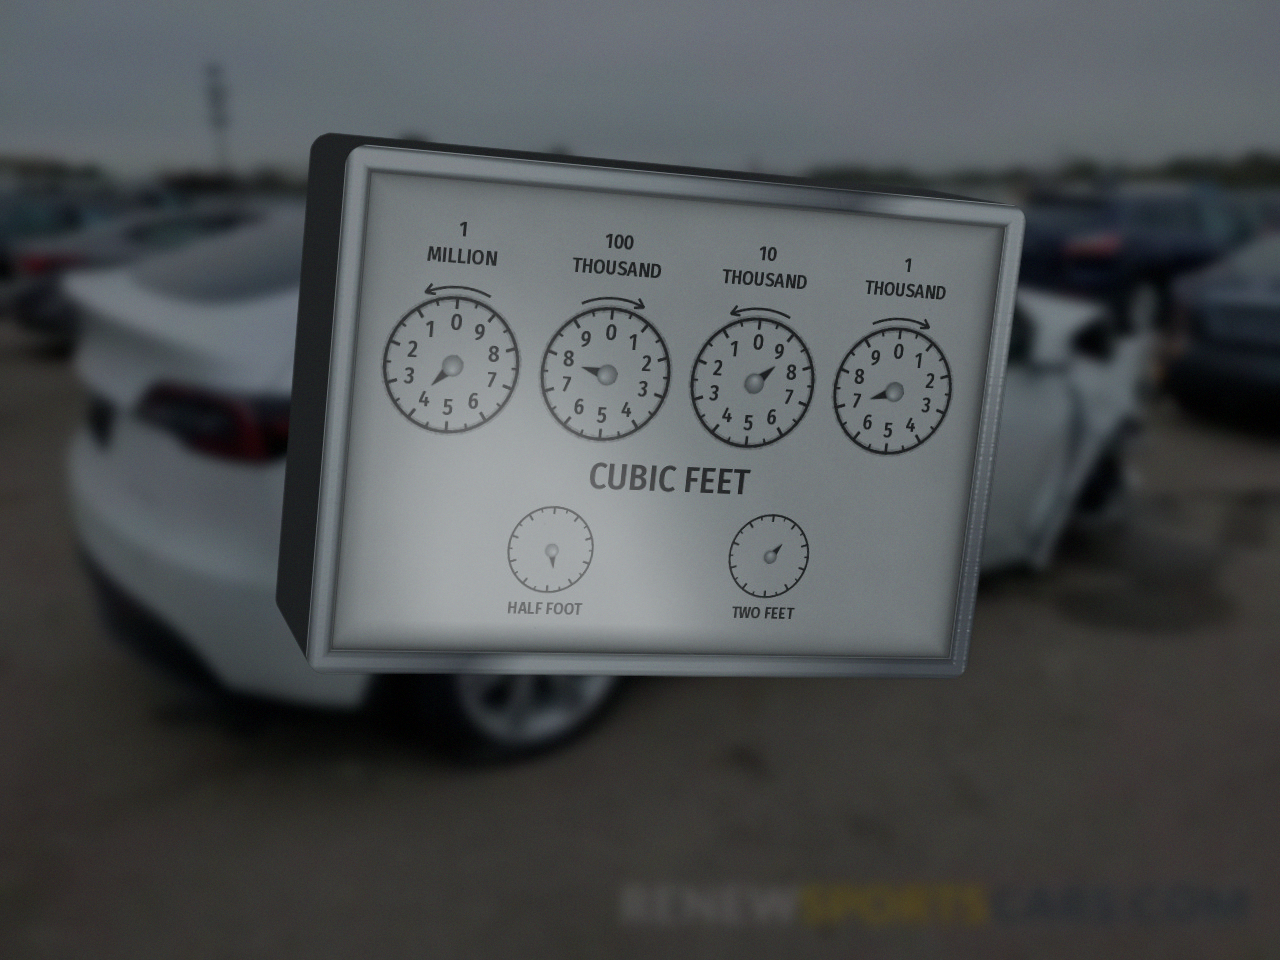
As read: **378700** ft³
